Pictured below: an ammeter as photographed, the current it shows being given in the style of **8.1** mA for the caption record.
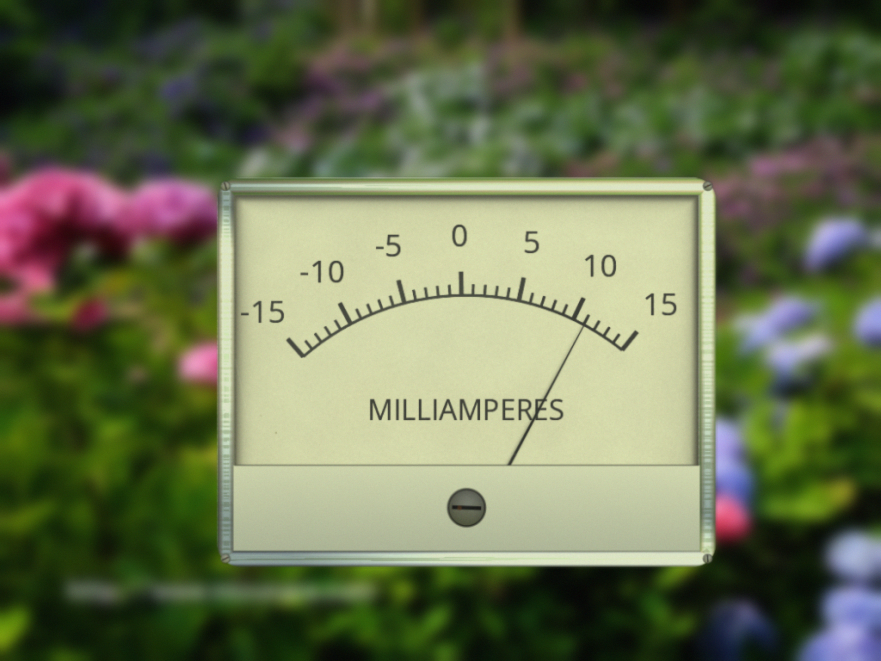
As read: **11** mA
